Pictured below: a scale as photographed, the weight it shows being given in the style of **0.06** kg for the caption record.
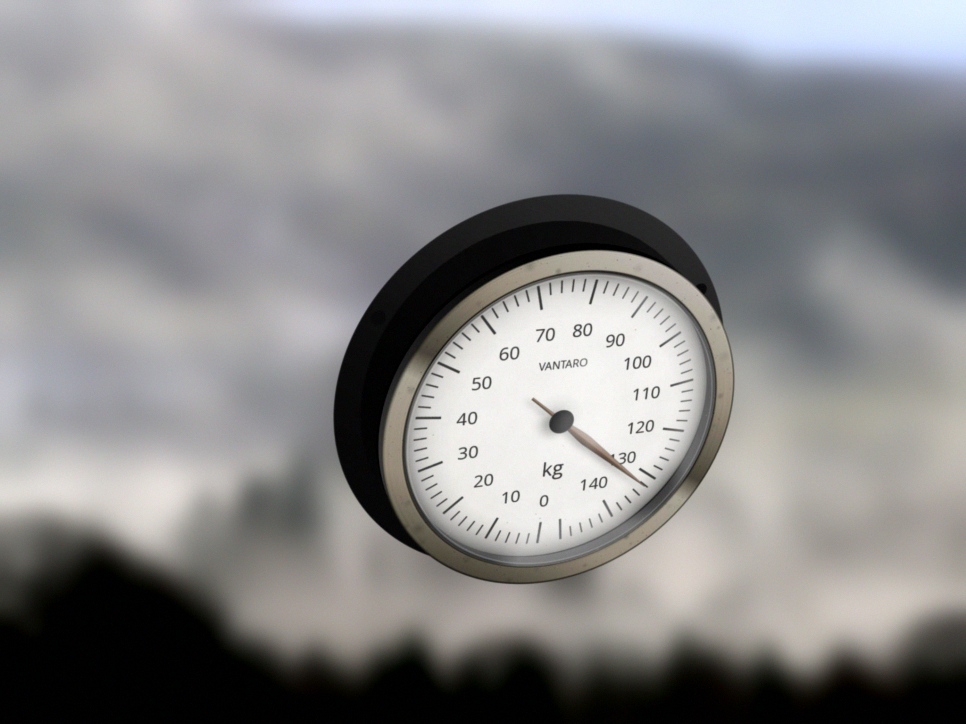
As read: **132** kg
